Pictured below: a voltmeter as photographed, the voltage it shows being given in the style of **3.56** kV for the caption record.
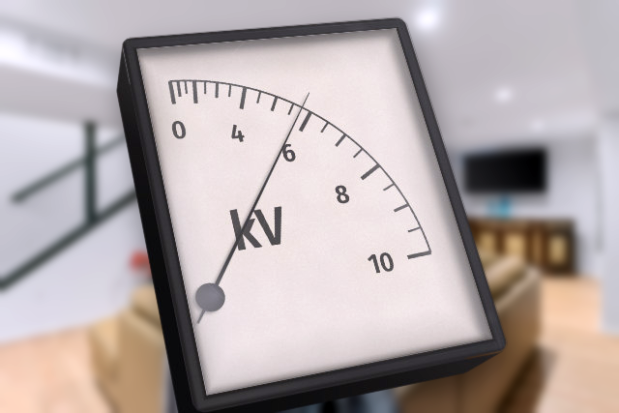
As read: **5.75** kV
